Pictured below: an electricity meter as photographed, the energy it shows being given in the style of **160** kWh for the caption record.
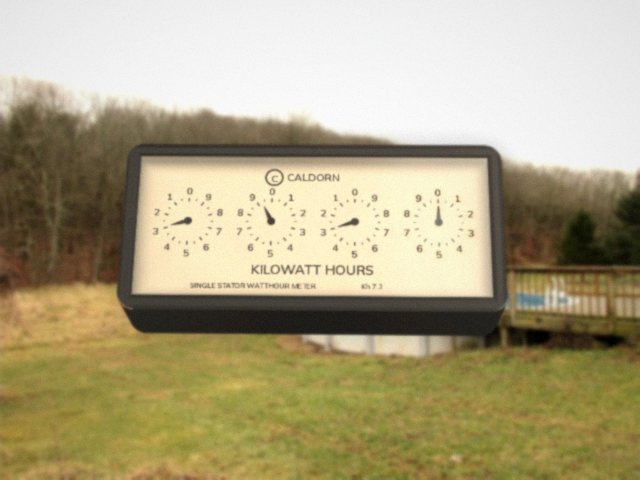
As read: **2930** kWh
